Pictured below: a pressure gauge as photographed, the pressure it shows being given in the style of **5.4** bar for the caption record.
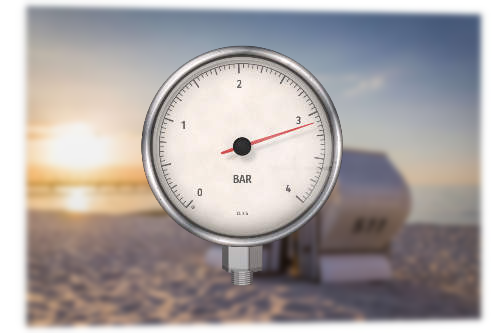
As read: **3.1** bar
